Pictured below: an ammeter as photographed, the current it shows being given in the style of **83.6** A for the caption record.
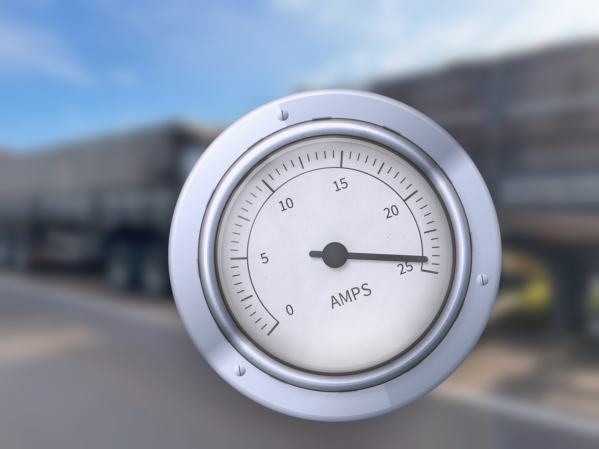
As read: **24.25** A
